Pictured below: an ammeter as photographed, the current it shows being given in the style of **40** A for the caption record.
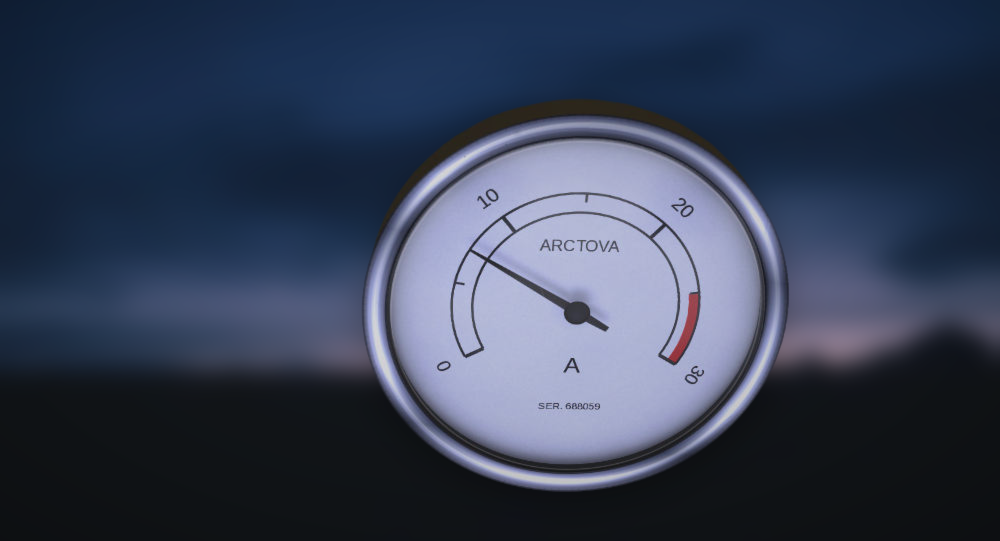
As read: **7.5** A
